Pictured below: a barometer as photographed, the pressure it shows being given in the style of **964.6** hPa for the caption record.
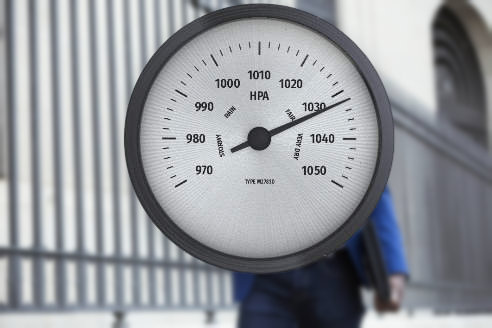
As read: **1032** hPa
